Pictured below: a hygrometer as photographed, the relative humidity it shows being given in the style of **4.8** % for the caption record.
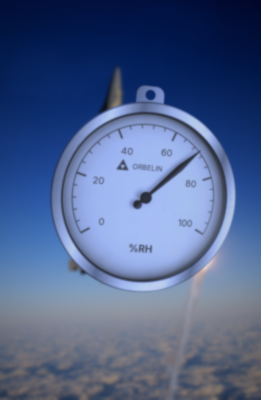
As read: **70** %
